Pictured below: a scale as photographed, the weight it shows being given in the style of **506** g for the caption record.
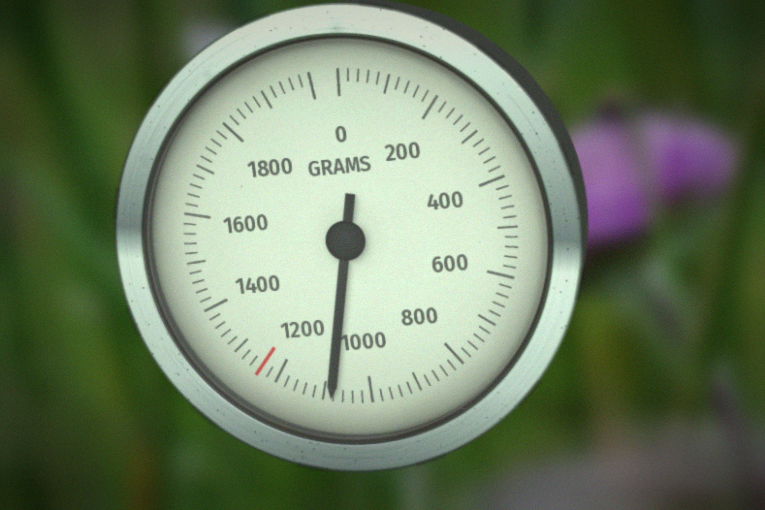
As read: **1080** g
